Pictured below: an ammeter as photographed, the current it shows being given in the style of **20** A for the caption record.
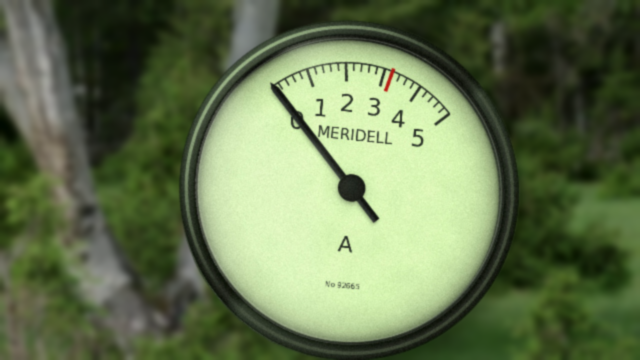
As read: **0** A
